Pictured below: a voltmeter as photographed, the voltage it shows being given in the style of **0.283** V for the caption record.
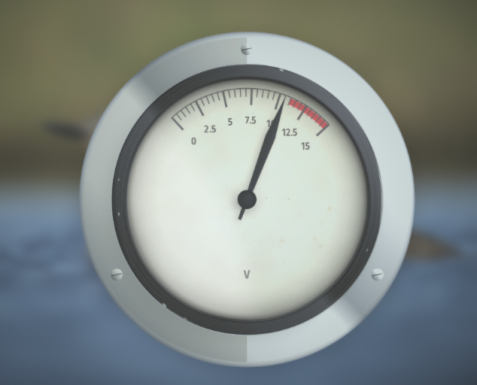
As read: **10.5** V
